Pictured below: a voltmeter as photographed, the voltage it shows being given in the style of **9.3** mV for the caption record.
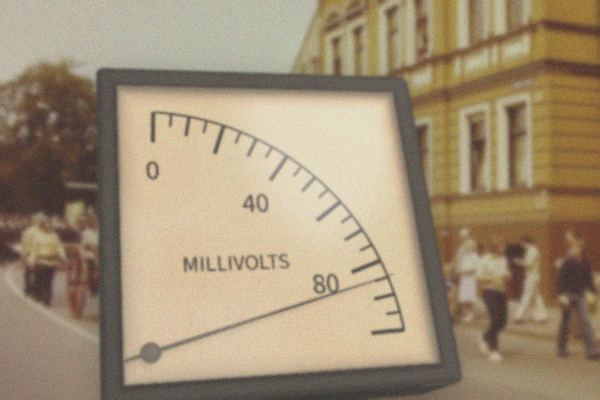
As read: **85** mV
